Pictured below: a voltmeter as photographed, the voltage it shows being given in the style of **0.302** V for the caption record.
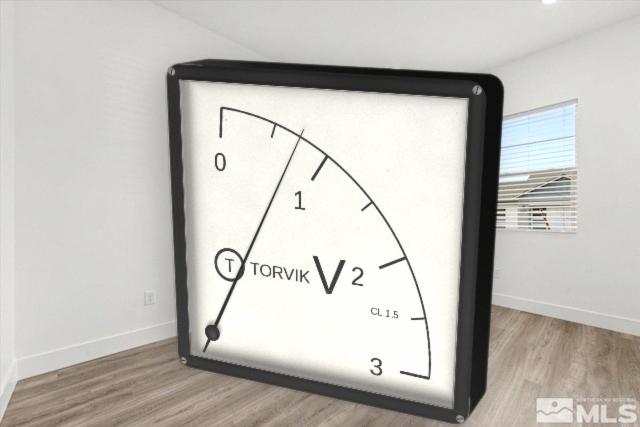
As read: **0.75** V
